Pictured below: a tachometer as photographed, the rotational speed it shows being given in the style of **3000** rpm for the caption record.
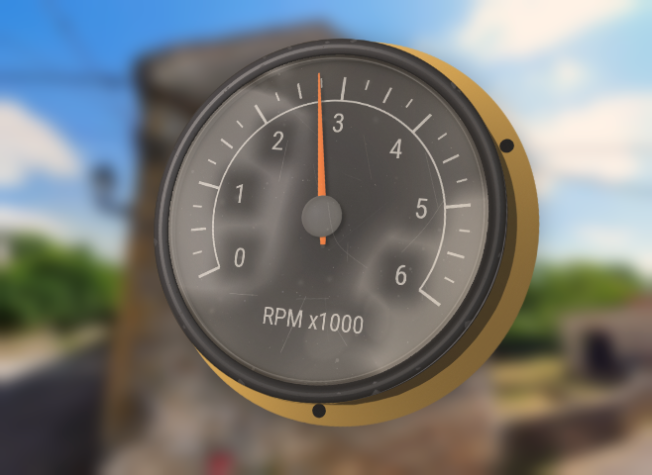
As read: **2750** rpm
